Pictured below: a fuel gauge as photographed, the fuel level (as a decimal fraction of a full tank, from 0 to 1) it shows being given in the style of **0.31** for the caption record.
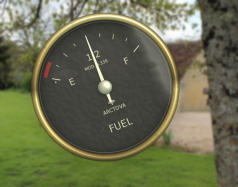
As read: **0.5**
